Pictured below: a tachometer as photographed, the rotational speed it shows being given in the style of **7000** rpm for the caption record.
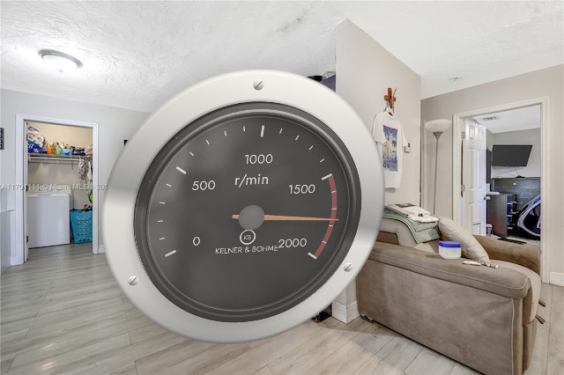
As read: **1750** rpm
